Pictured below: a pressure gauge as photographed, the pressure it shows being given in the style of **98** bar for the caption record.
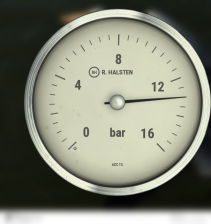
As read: **13** bar
